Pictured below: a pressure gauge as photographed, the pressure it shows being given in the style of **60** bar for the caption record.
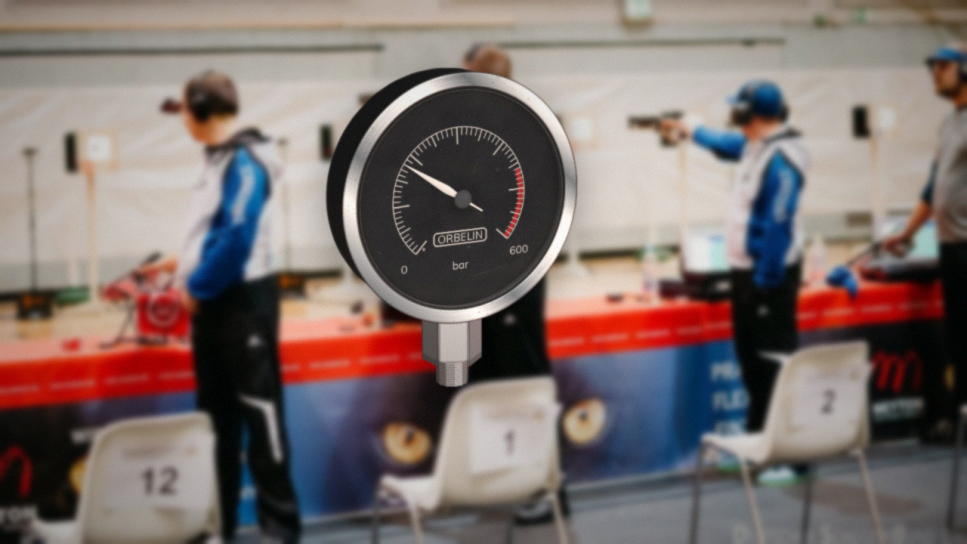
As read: **180** bar
